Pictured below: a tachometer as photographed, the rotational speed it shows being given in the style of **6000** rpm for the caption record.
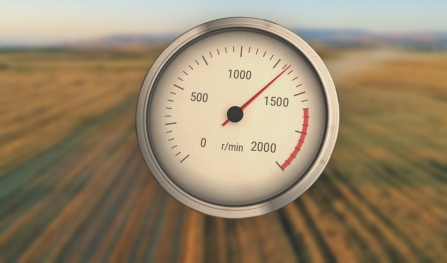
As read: **1325** rpm
